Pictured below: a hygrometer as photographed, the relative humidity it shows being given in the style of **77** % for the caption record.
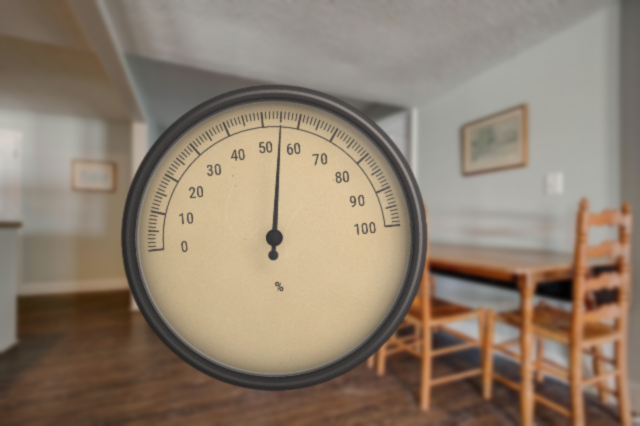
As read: **55** %
